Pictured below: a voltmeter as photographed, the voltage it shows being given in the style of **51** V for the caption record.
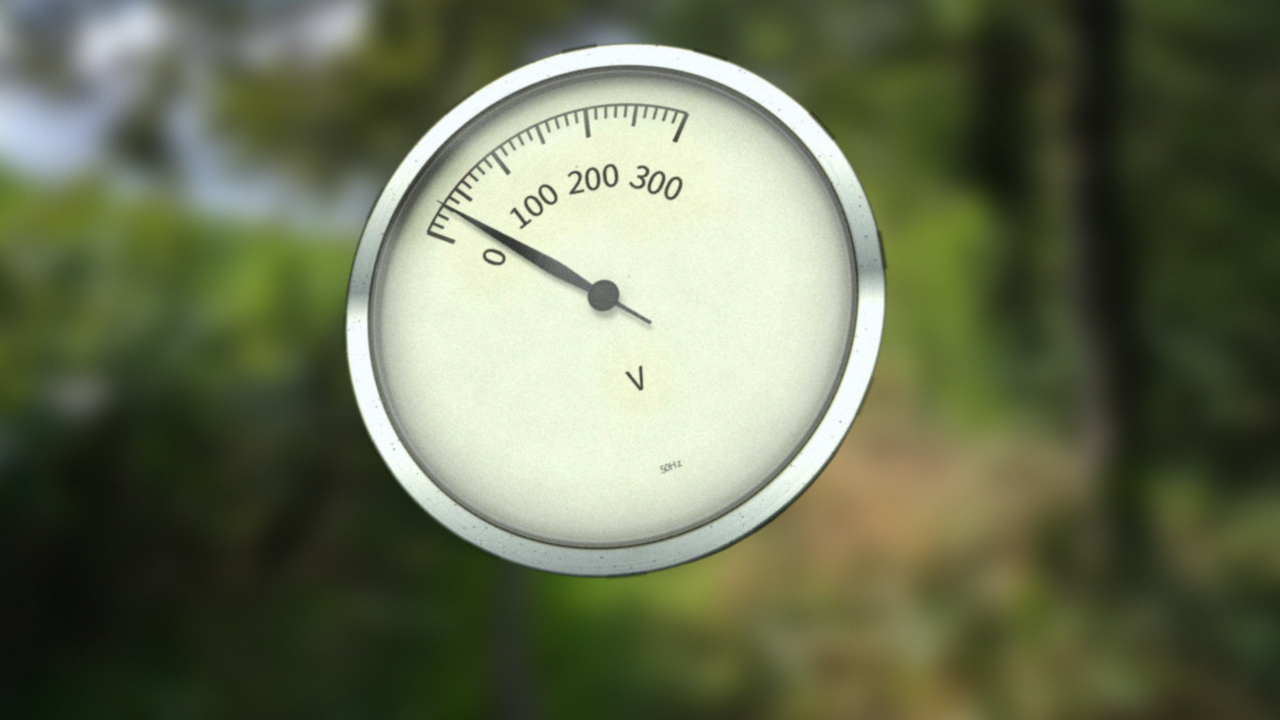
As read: **30** V
